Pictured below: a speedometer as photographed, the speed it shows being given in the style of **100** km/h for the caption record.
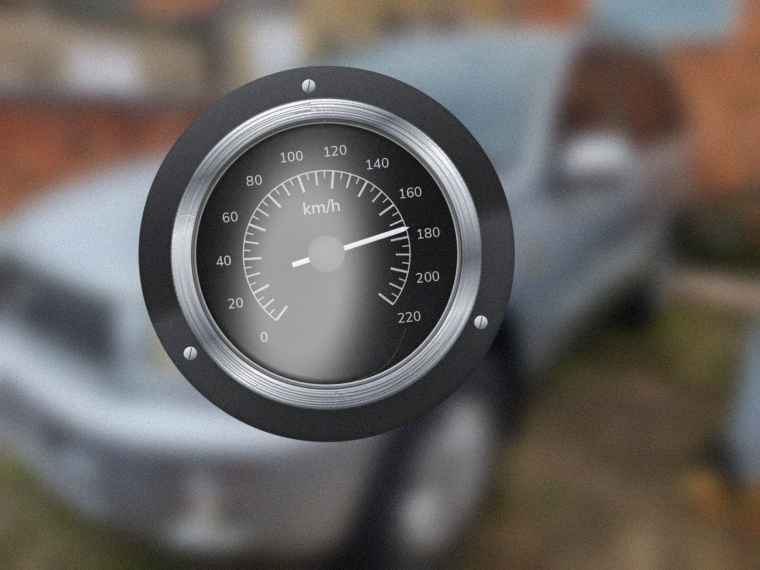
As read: **175** km/h
